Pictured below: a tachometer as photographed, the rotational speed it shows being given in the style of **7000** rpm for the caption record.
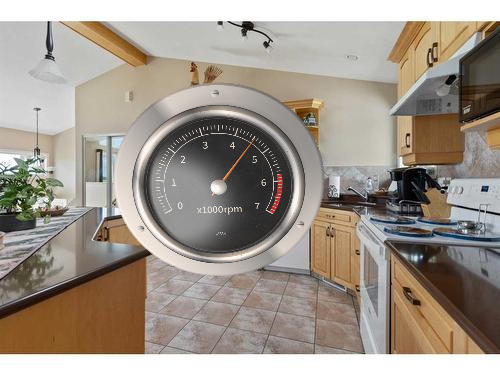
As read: **4500** rpm
